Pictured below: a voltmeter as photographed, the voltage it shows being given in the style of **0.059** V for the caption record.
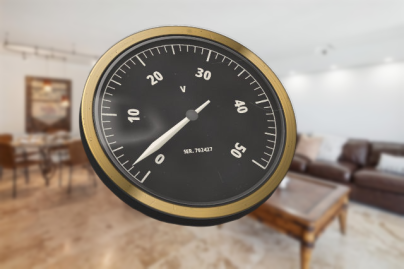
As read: **2** V
